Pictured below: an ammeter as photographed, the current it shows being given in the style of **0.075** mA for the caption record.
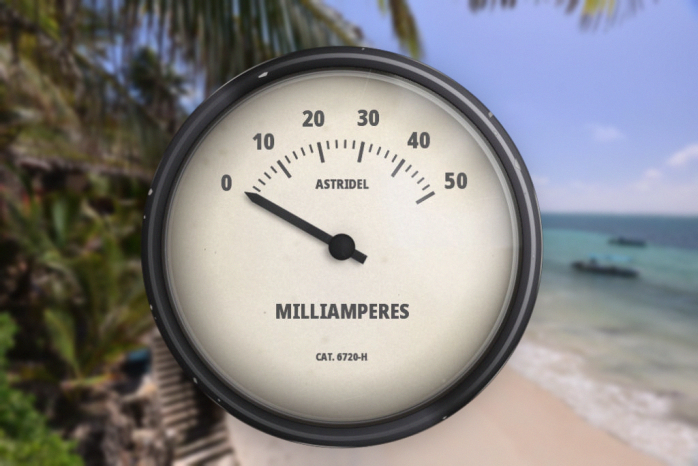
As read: **0** mA
